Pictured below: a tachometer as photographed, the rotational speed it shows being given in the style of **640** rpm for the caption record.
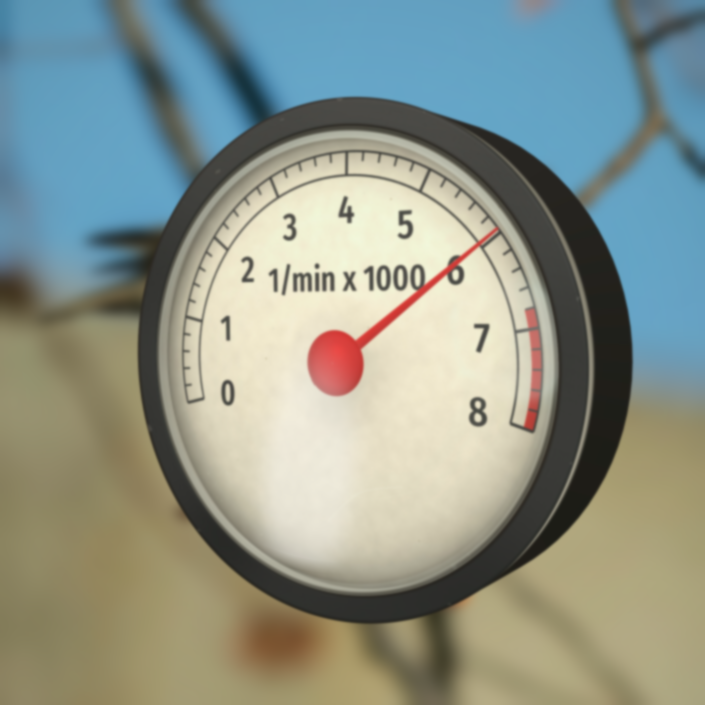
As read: **6000** rpm
